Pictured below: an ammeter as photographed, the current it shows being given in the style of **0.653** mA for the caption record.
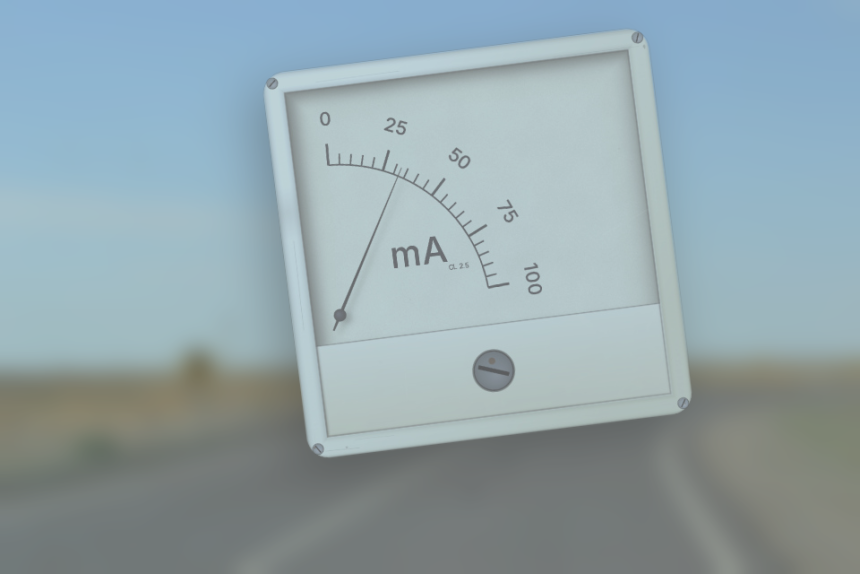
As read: **32.5** mA
